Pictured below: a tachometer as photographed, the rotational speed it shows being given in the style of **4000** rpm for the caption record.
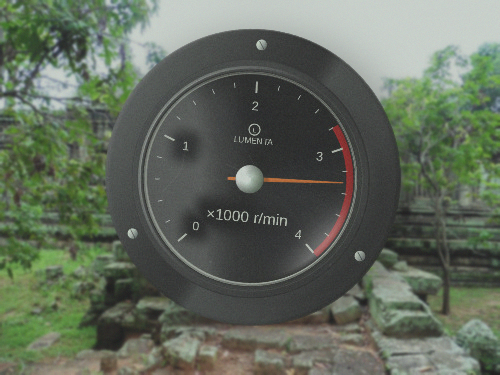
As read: **3300** rpm
